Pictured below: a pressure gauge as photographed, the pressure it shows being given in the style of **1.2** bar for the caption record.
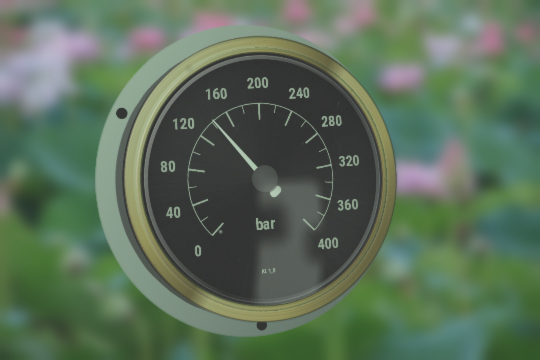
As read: **140** bar
